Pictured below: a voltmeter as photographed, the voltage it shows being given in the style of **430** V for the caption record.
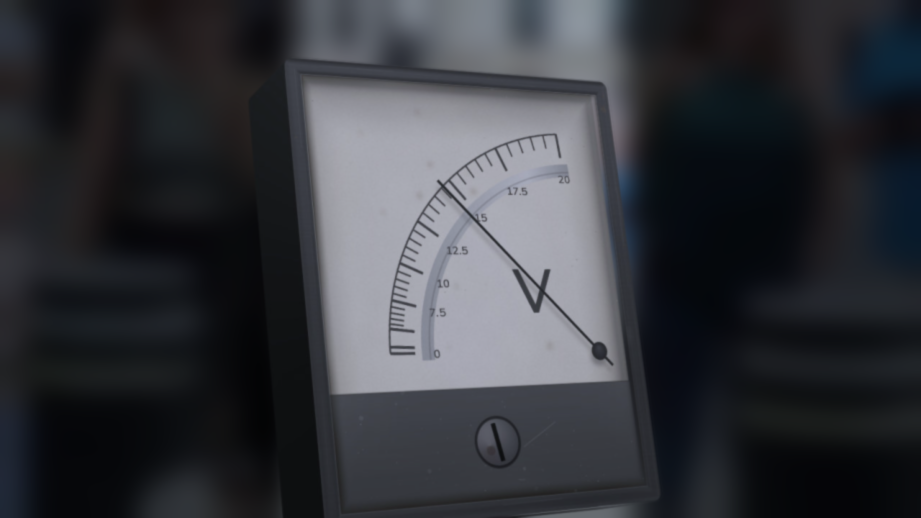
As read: **14.5** V
